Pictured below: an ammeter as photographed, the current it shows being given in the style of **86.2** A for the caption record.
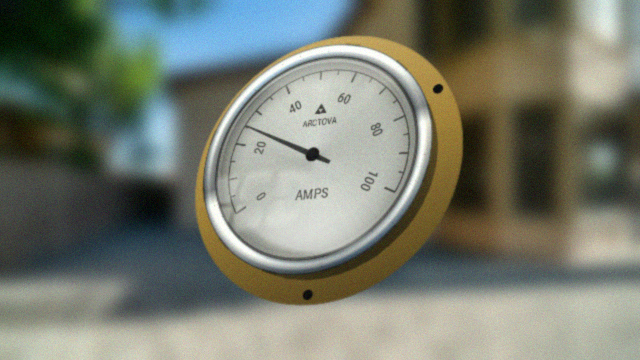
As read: **25** A
